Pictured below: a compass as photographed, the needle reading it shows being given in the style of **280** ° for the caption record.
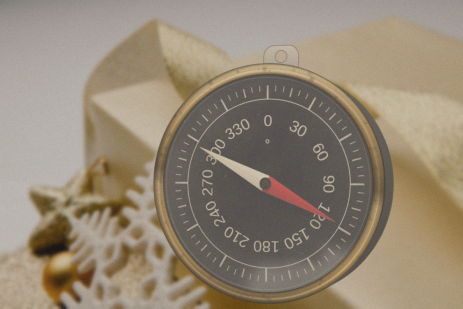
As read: **117.5** °
